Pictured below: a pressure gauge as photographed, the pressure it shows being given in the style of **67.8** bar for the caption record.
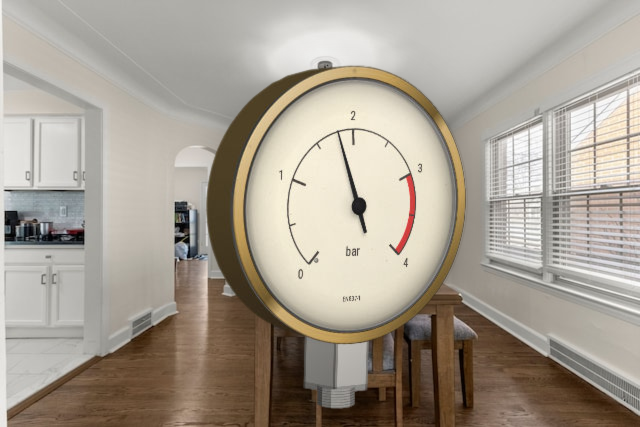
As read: **1.75** bar
